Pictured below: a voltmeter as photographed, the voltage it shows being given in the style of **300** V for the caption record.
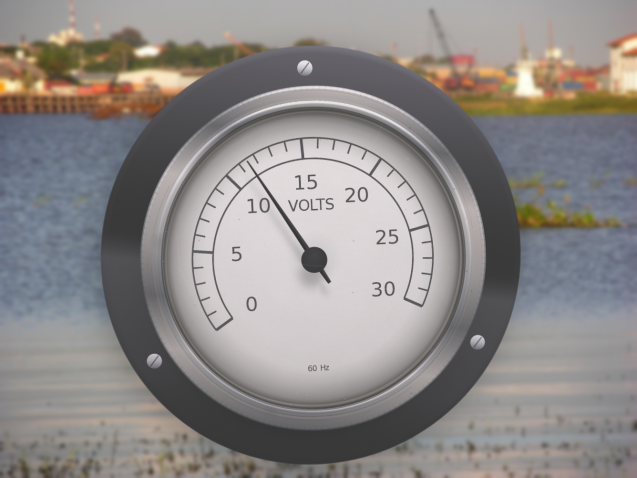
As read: **11.5** V
